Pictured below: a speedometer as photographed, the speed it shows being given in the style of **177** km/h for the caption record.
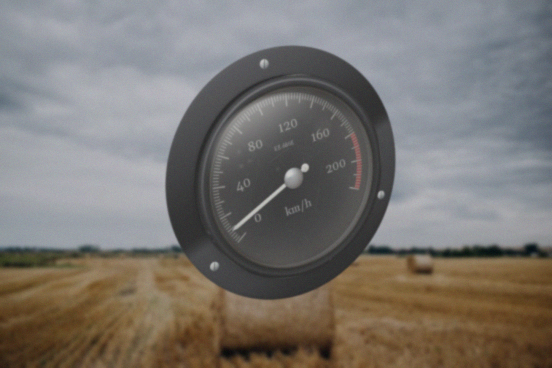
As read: **10** km/h
